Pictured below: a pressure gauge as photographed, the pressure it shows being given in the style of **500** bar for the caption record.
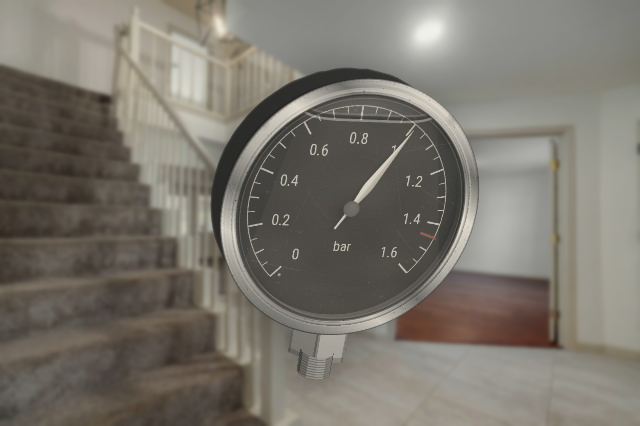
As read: **1** bar
